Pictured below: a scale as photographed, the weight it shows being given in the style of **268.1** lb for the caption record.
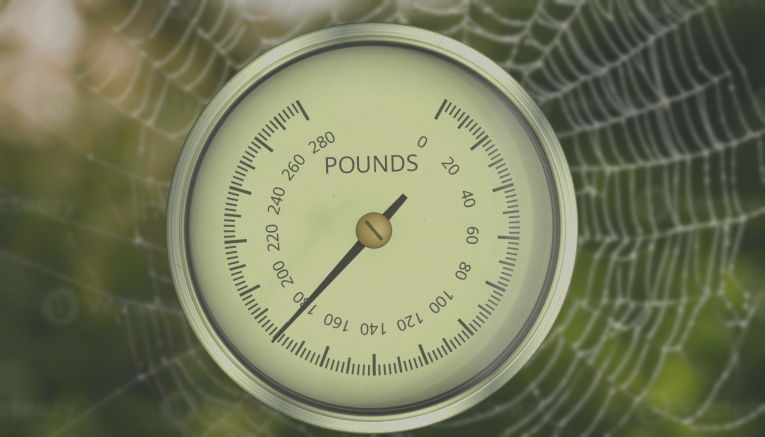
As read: **180** lb
